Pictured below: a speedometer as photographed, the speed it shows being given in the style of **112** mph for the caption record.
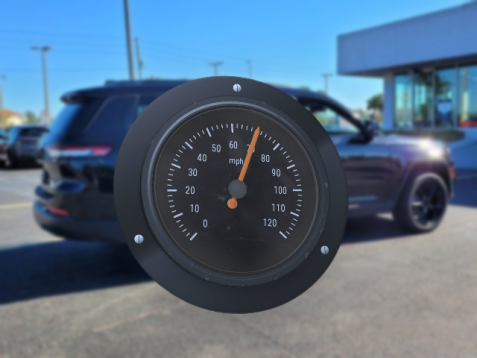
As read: **70** mph
